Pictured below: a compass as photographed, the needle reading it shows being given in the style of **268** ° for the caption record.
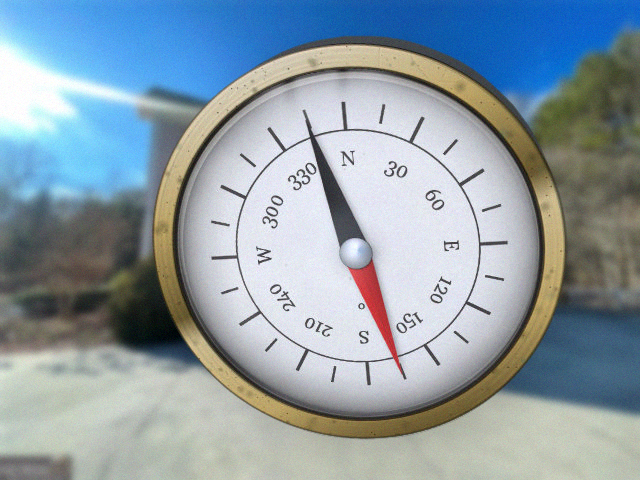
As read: **165** °
